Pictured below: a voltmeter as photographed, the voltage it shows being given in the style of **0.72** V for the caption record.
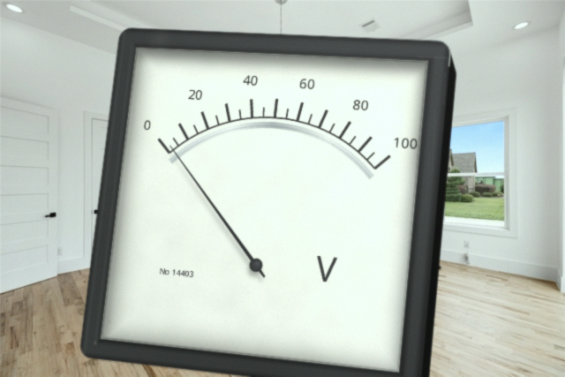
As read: **2.5** V
